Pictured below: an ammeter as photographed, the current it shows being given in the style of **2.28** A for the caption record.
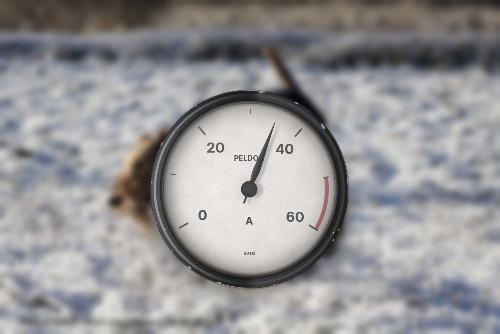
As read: **35** A
